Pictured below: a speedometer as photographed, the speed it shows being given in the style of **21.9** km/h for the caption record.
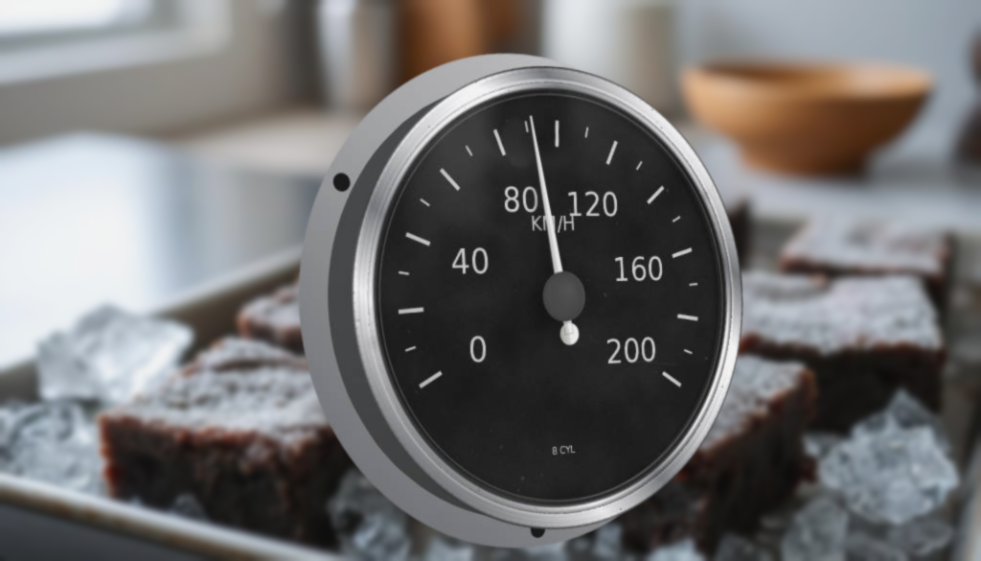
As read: **90** km/h
